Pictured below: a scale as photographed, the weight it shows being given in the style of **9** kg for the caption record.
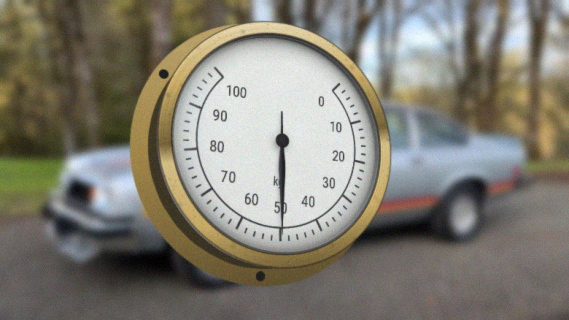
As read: **50** kg
